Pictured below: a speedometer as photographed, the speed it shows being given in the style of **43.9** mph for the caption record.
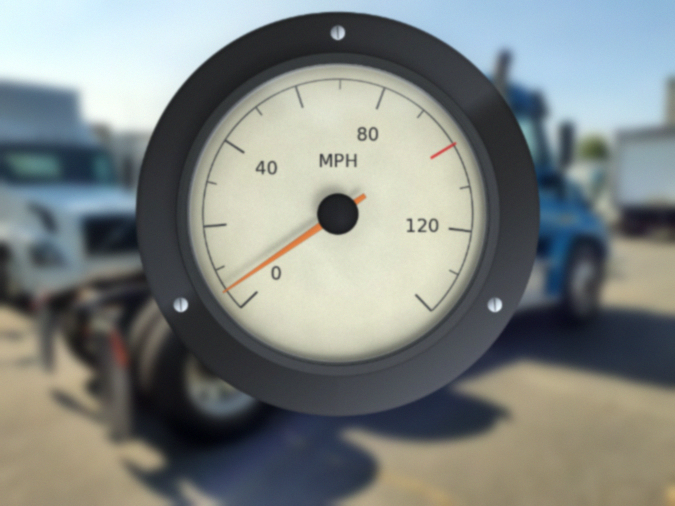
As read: **5** mph
